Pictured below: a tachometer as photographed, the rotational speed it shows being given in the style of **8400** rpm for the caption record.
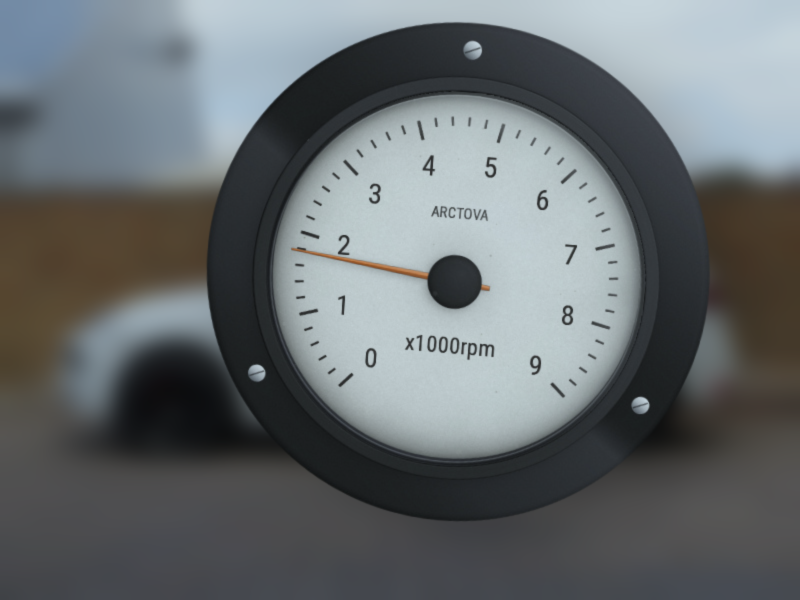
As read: **1800** rpm
